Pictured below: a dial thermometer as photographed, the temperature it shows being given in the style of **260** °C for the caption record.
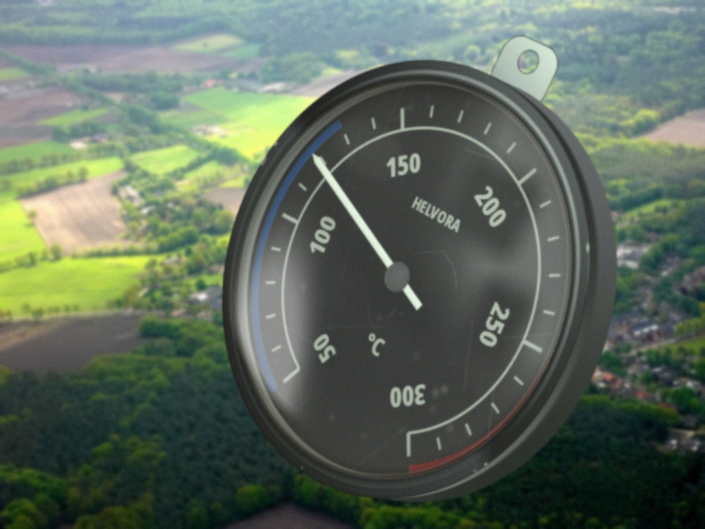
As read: **120** °C
